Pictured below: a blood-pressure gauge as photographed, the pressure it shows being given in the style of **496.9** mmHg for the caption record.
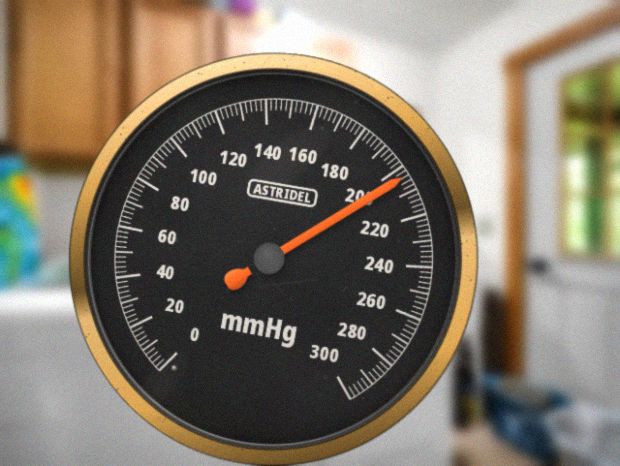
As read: **204** mmHg
